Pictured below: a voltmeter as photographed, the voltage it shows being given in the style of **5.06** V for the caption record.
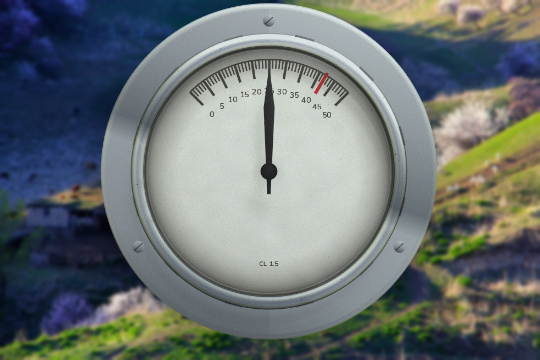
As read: **25** V
